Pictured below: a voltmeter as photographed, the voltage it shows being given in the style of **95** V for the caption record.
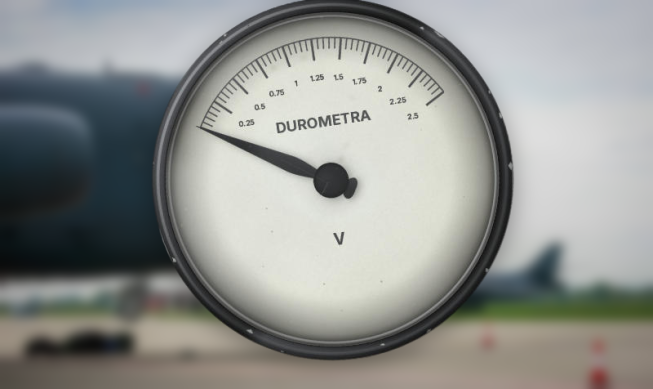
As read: **0** V
